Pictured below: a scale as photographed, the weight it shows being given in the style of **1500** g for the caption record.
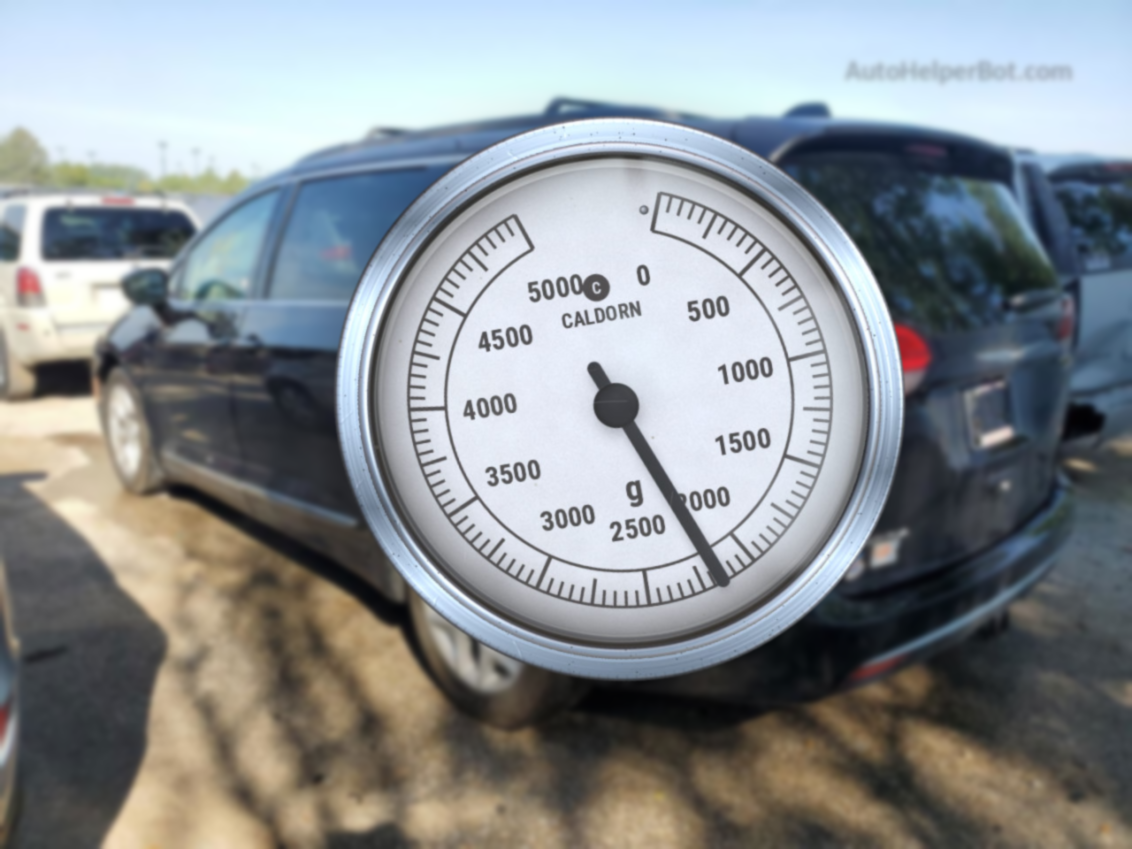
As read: **2150** g
